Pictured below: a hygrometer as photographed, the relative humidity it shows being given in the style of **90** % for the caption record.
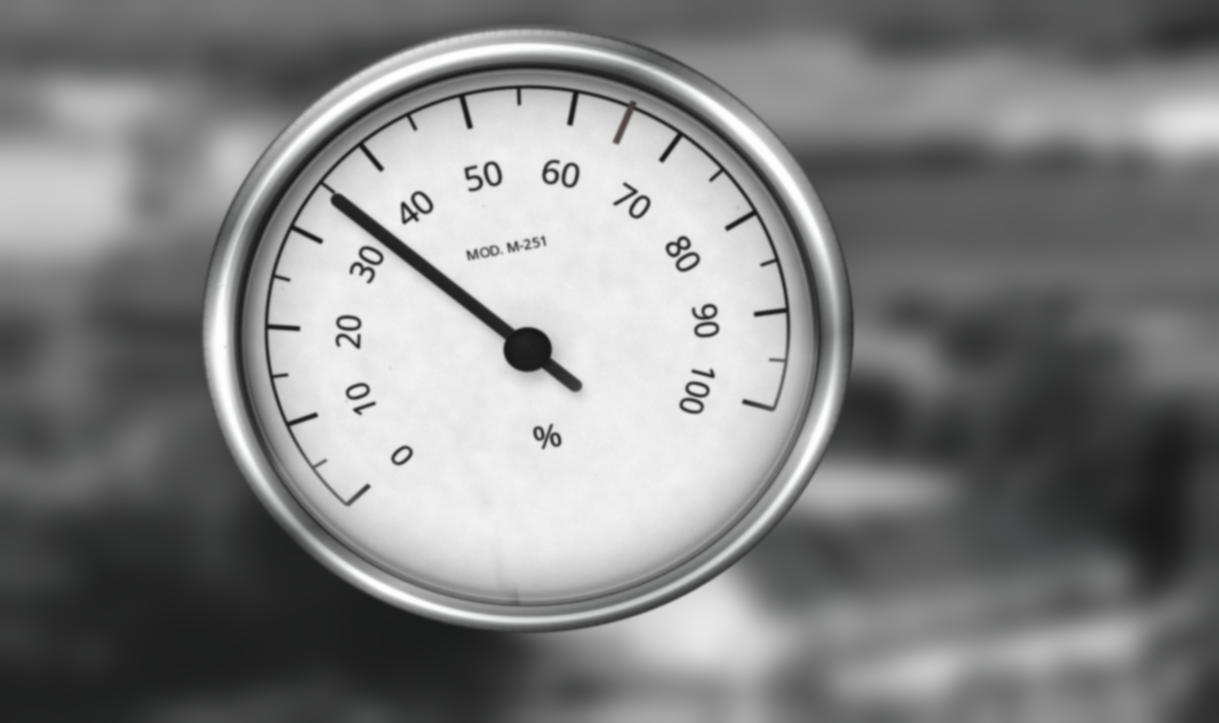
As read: **35** %
